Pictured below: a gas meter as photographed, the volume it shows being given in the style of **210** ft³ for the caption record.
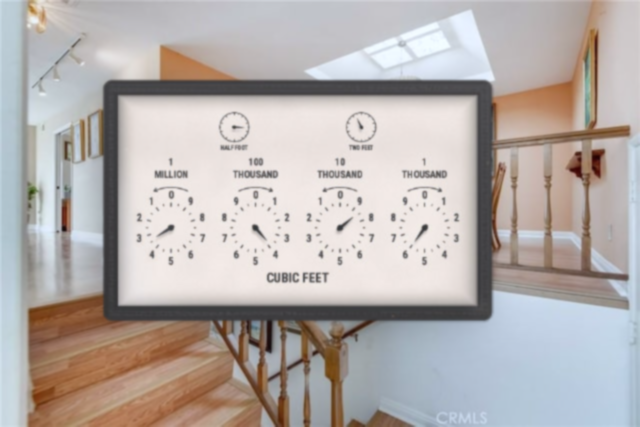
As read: **338600** ft³
